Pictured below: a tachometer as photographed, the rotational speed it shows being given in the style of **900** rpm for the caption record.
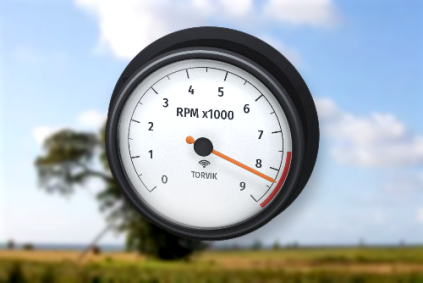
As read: **8250** rpm
